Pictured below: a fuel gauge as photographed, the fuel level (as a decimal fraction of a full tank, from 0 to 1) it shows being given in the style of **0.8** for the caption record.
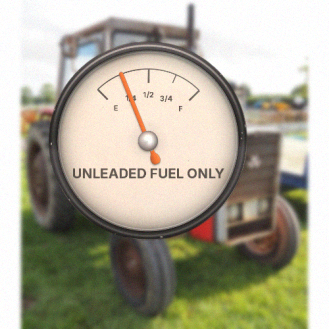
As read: **0.25**
